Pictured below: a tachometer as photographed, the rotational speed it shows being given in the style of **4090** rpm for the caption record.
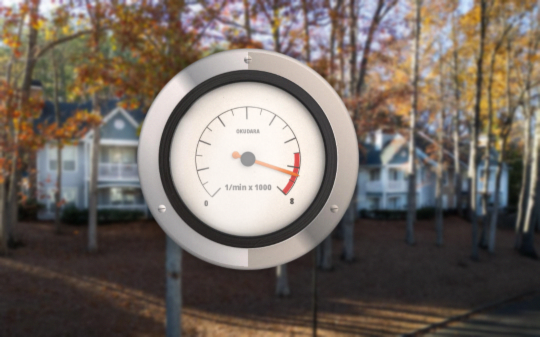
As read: **7250** rpm
